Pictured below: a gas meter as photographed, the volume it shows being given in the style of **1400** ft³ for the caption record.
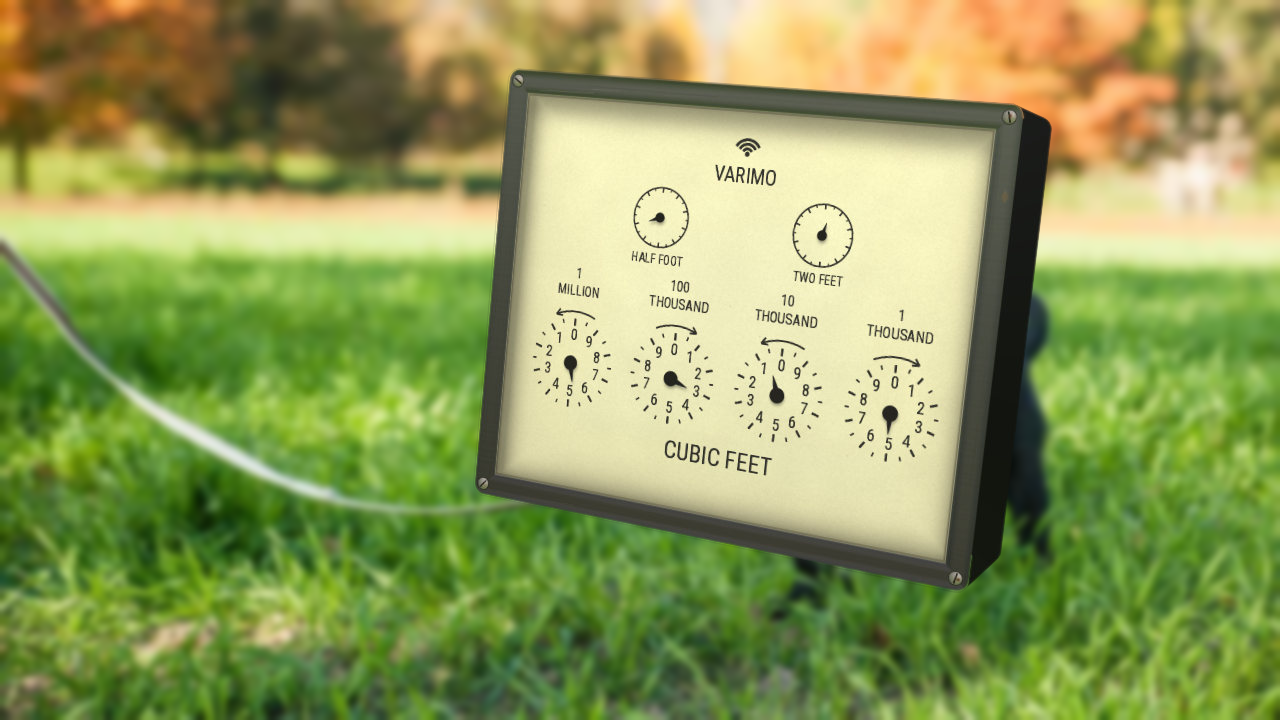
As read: **530500** ft³
